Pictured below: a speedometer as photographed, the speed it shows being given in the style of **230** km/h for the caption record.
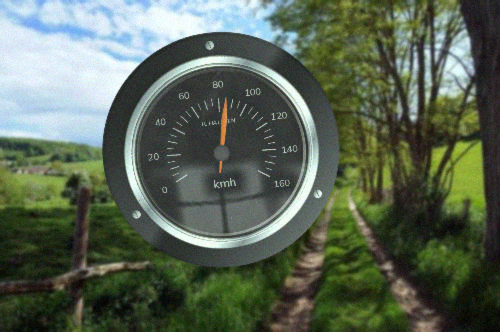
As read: **85** km/h
